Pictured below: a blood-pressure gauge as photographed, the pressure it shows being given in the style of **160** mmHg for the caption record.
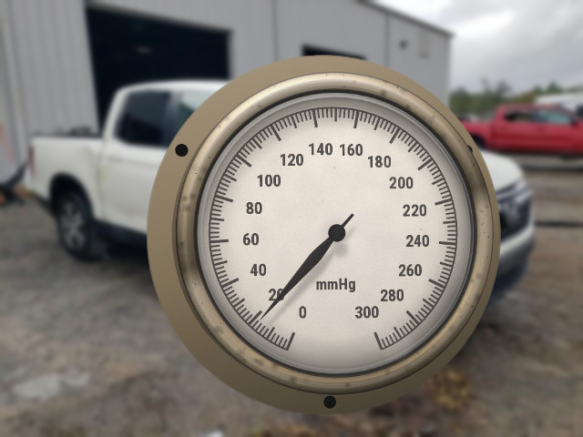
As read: **18** mmHg
